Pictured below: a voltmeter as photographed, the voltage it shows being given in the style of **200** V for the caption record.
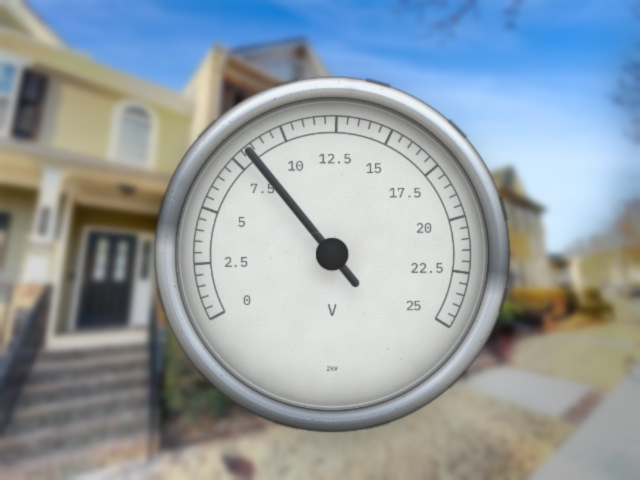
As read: **8.25** V
